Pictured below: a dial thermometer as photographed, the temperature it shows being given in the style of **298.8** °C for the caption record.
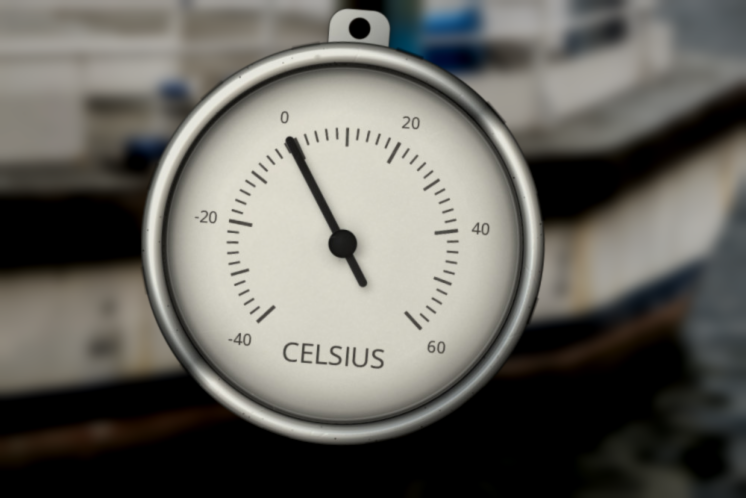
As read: **-1** °C
